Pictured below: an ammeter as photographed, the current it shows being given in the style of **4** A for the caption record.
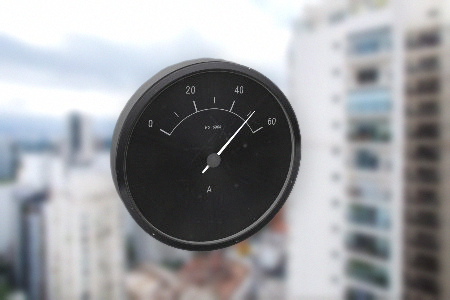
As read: **50** A
